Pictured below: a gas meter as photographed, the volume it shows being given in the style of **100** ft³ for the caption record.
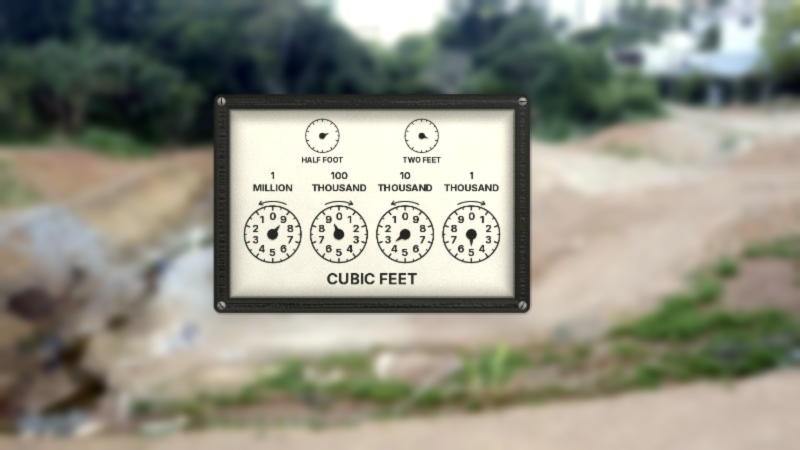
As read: **893500** ft³
